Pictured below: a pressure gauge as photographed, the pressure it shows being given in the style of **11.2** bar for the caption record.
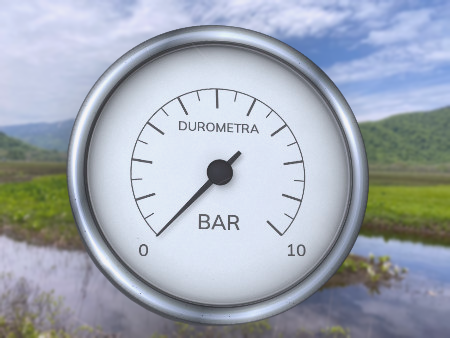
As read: **0** bar
